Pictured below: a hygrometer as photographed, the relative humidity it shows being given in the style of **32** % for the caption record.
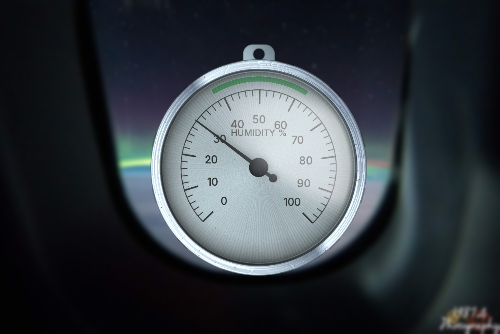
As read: **30** %
